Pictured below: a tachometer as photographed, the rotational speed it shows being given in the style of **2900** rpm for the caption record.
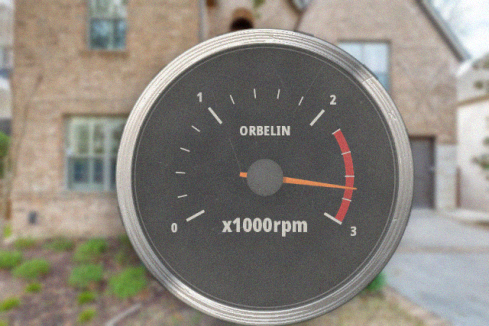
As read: **2700** rpm
